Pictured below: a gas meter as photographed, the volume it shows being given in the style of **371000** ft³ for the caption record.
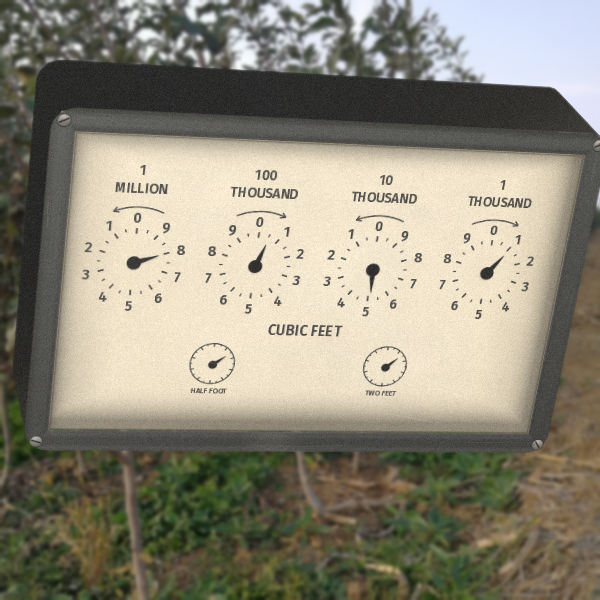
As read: **805100** ft³
